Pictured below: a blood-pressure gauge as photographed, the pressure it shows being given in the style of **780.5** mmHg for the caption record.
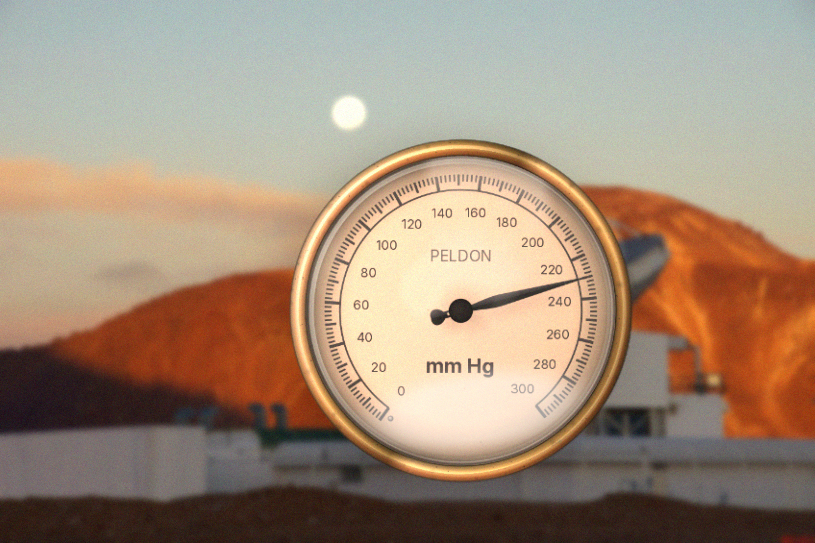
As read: **230** mmHg
